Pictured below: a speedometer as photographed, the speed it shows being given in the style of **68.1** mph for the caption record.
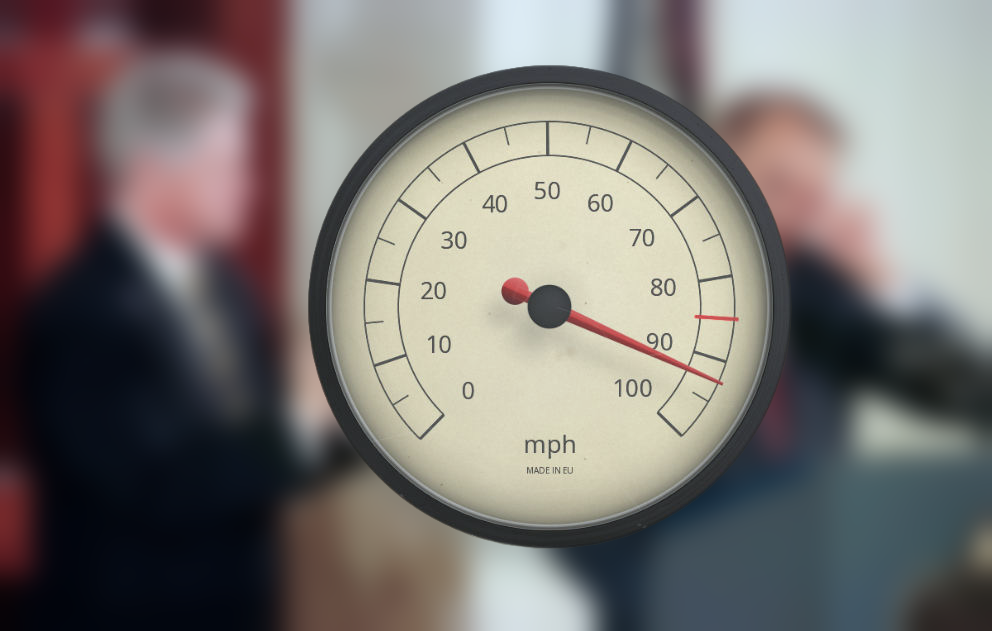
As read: **92.5** mph
